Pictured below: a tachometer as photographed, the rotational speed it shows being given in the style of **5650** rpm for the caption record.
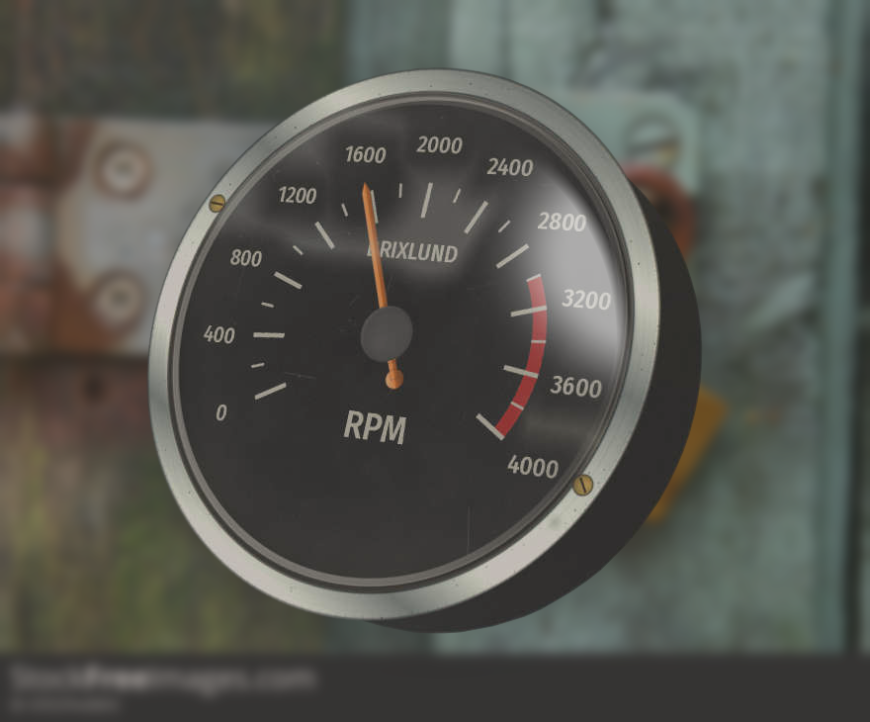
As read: **1600** rpm
